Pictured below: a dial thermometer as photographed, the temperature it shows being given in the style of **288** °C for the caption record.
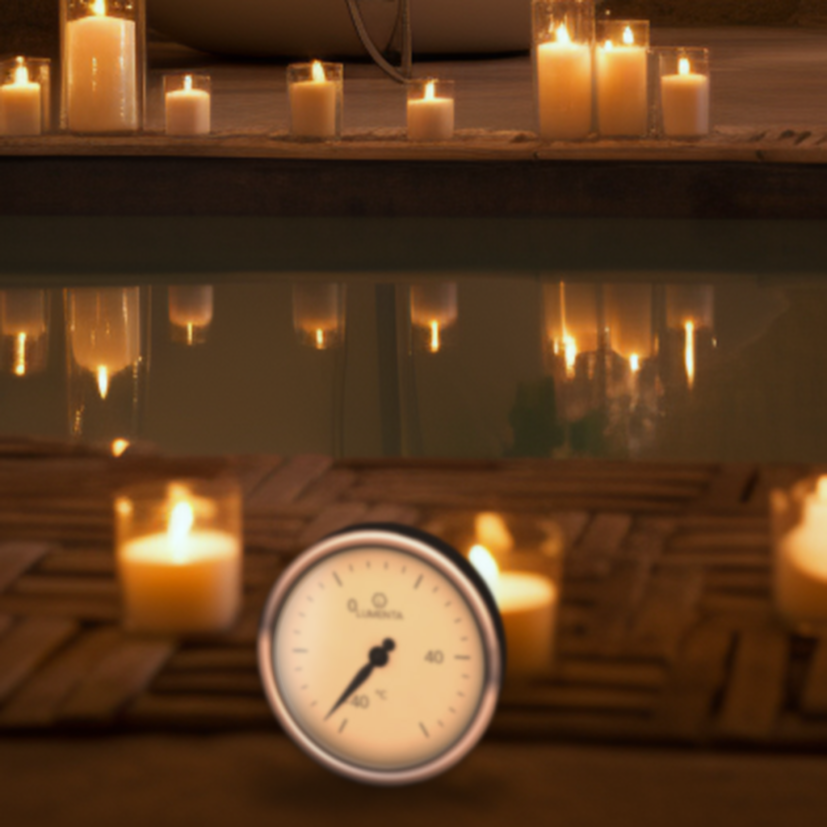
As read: **-36** °C
